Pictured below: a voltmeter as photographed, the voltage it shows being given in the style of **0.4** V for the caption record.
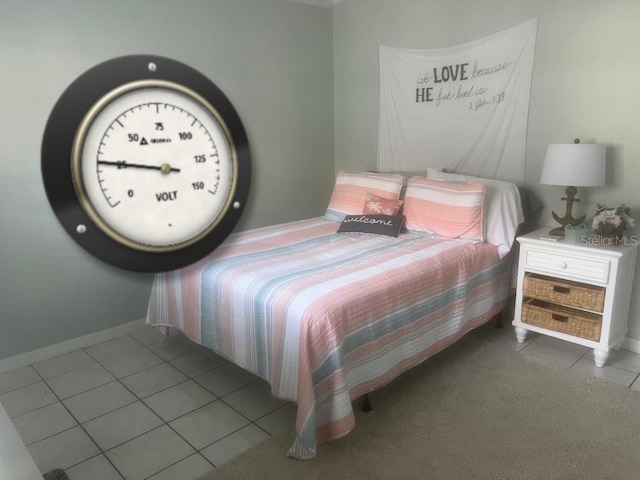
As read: **25** V
